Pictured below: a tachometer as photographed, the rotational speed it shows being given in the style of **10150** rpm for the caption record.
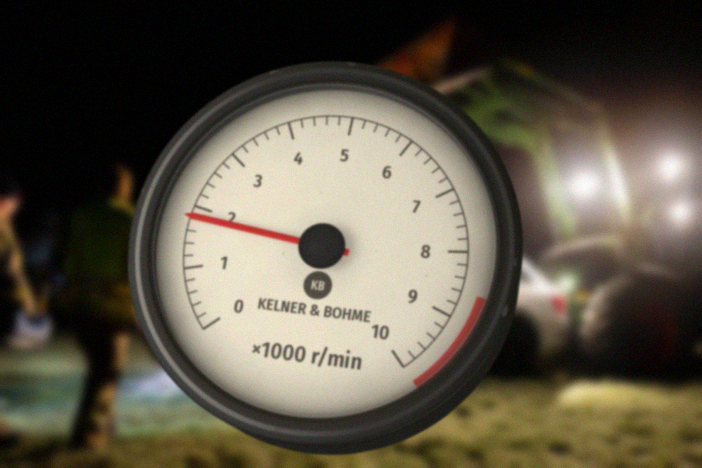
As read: **1800** rpm
